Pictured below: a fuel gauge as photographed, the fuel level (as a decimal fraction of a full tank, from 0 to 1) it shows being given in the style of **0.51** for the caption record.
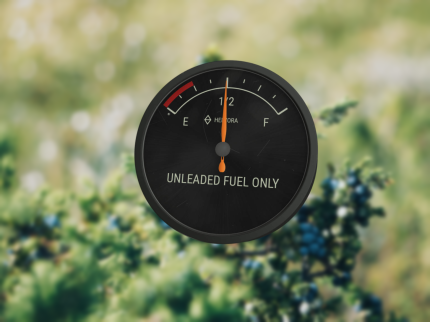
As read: **0.5**
